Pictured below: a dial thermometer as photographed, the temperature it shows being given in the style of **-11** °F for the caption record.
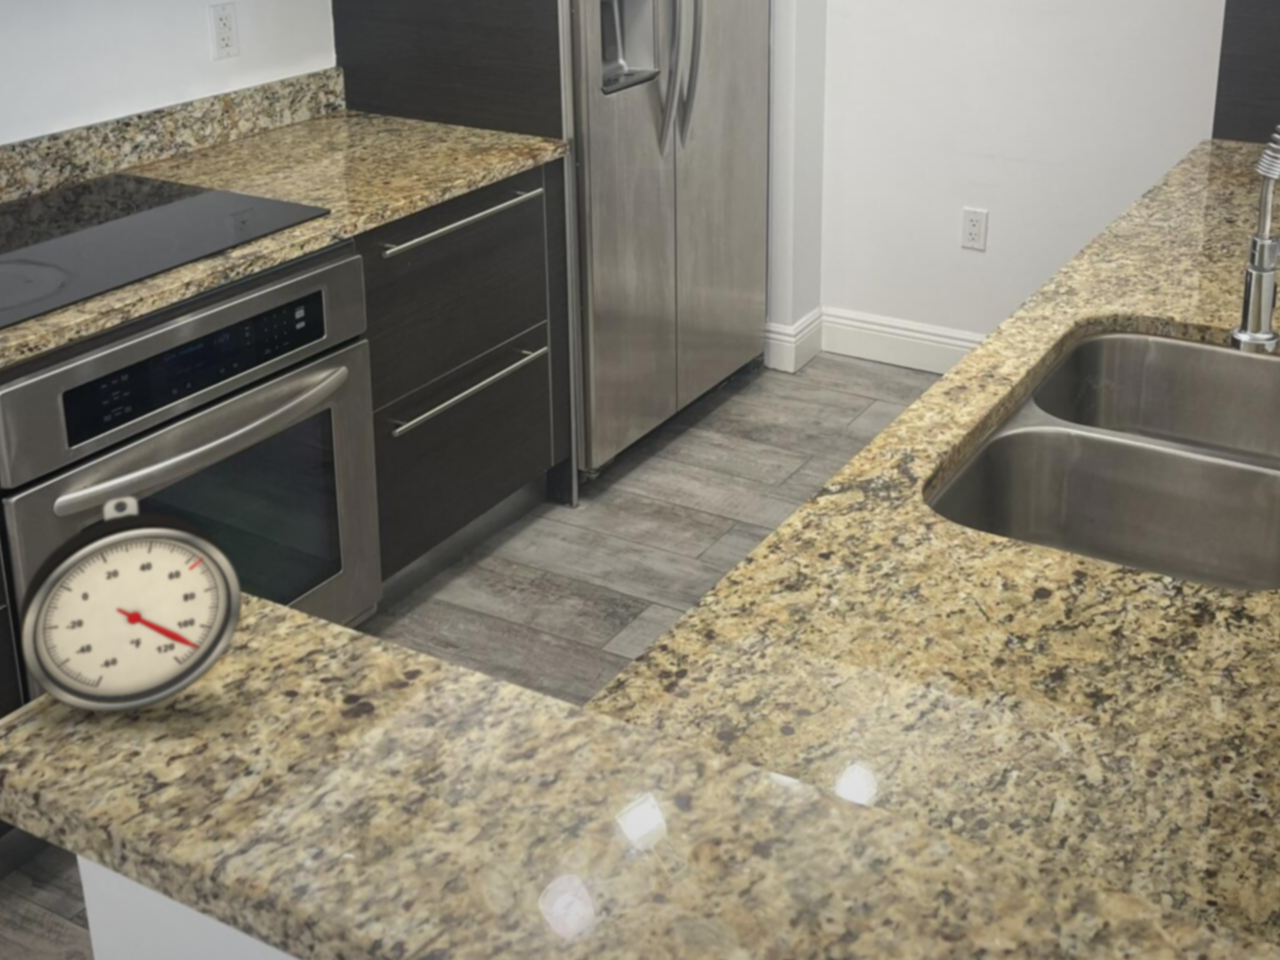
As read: **110** °F
